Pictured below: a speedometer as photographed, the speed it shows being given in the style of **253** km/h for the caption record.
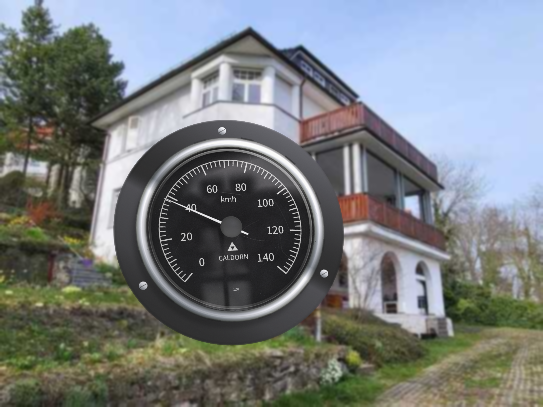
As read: **38** km/h
